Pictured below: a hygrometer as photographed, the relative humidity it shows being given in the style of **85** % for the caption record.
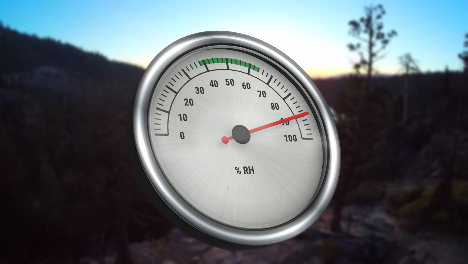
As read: **90** %
